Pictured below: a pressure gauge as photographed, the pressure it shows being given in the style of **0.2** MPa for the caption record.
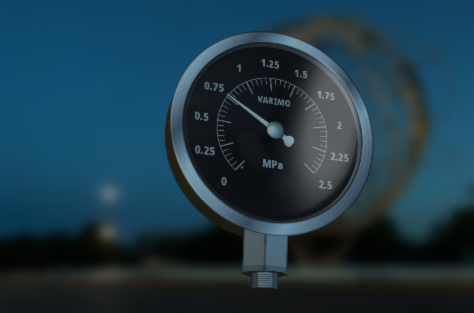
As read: **0.75** MPa
